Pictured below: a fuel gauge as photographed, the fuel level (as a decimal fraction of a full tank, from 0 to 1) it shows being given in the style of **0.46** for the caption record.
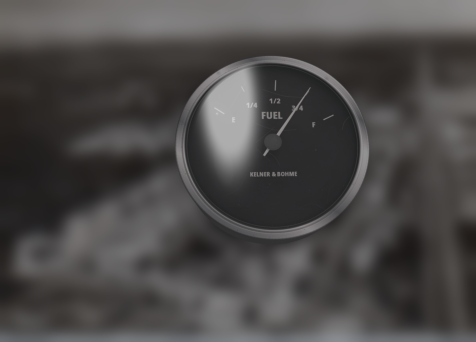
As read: **0.75**
